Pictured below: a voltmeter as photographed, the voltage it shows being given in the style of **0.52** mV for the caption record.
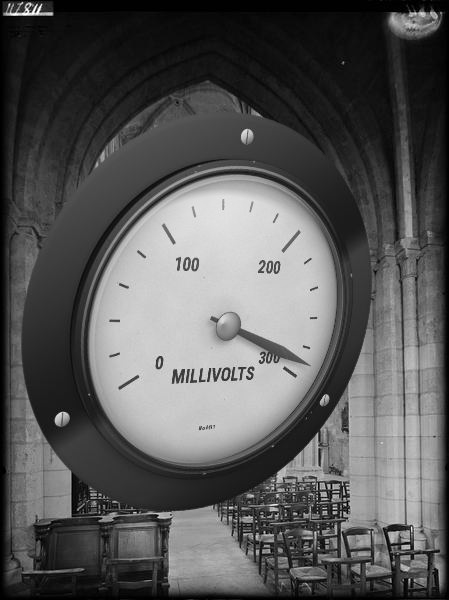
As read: **290** mV
